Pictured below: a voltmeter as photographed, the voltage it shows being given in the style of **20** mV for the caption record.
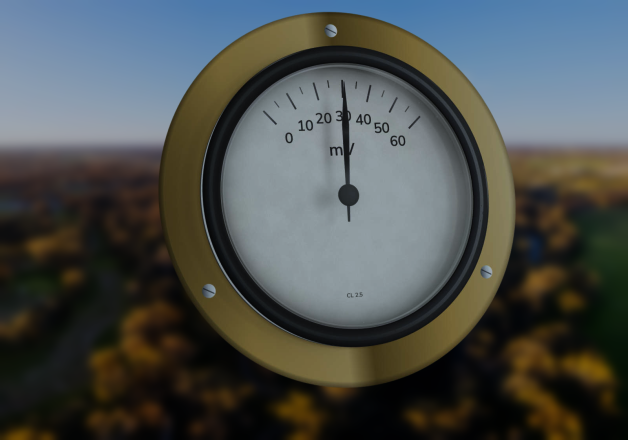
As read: **30** mV
